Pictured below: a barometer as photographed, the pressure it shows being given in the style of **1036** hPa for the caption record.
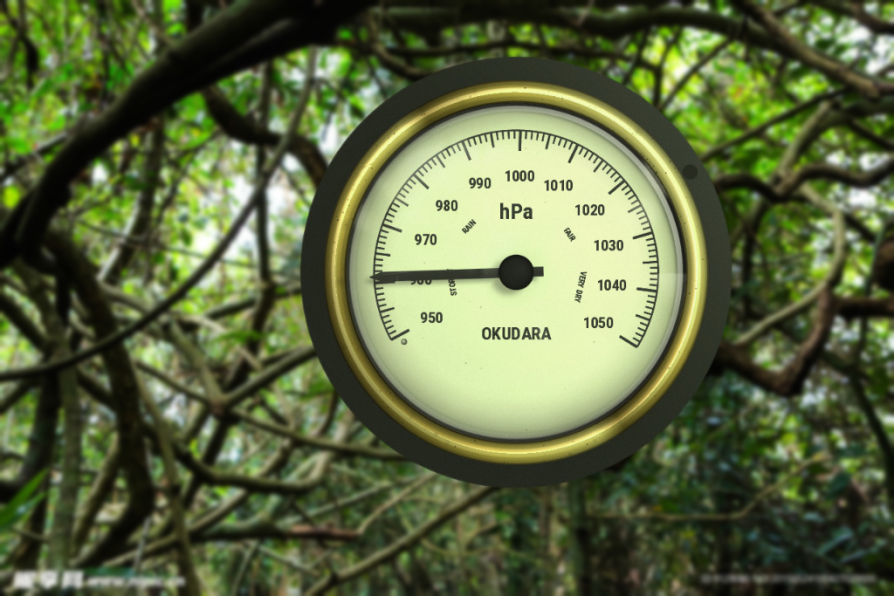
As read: **961** hPa
